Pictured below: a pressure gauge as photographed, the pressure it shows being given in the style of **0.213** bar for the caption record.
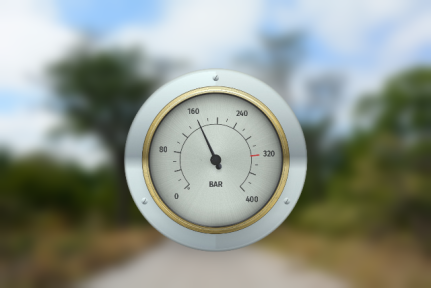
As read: **160** bar
